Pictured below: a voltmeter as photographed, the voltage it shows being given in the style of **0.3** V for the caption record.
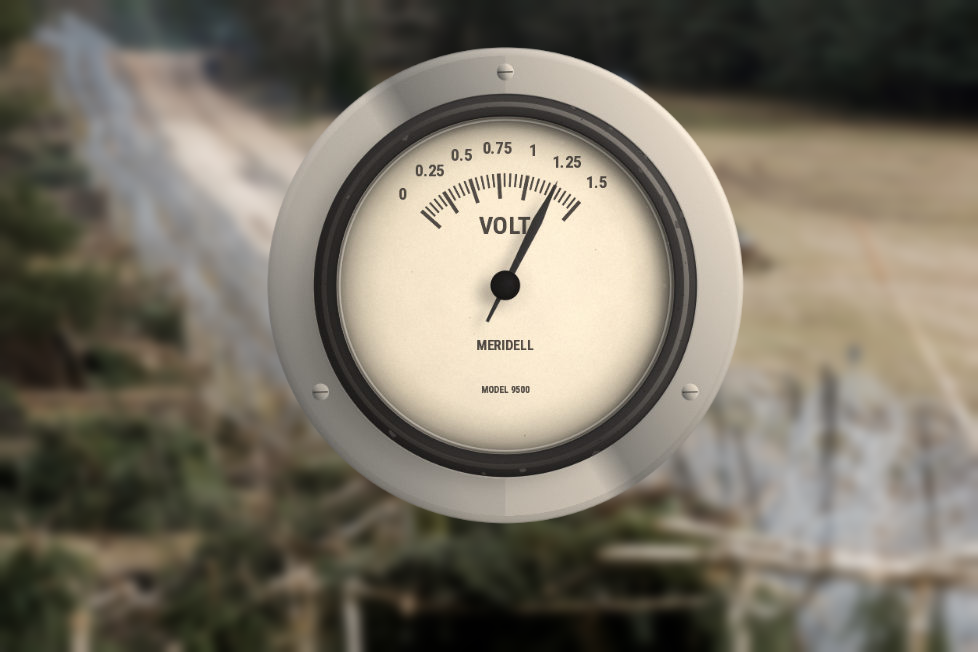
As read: **1.25** V
